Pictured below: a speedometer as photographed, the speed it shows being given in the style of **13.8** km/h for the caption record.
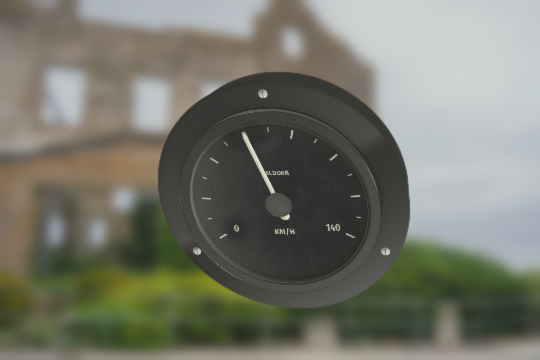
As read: **60** km/h
